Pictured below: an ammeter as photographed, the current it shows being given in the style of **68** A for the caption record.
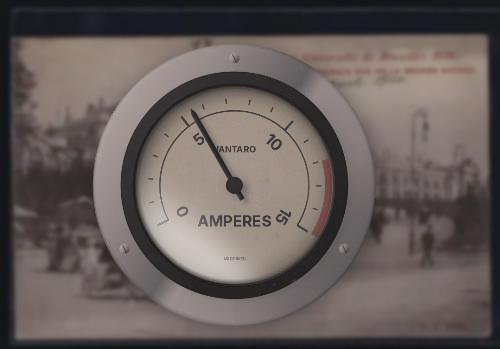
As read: **5.5** A
